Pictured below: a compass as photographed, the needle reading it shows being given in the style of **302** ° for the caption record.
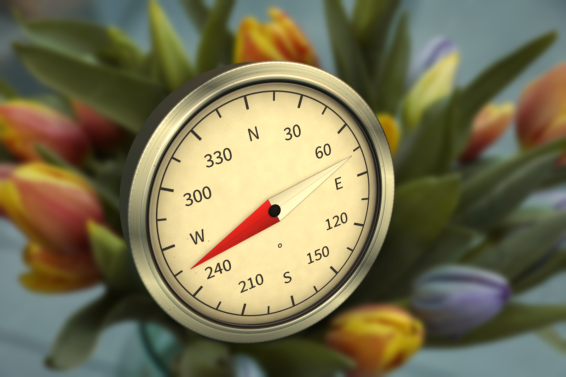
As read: **255** °
